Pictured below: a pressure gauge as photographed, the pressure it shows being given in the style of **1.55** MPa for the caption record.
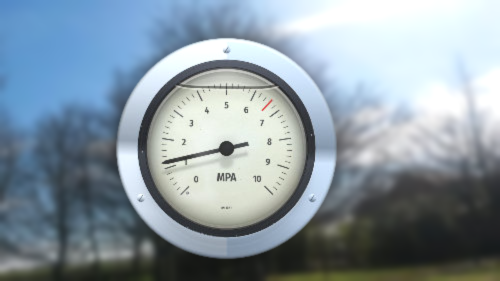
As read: **1.2** MPa
